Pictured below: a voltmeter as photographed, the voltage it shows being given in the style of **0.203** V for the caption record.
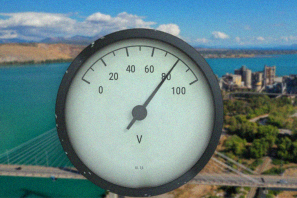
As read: **80** V
